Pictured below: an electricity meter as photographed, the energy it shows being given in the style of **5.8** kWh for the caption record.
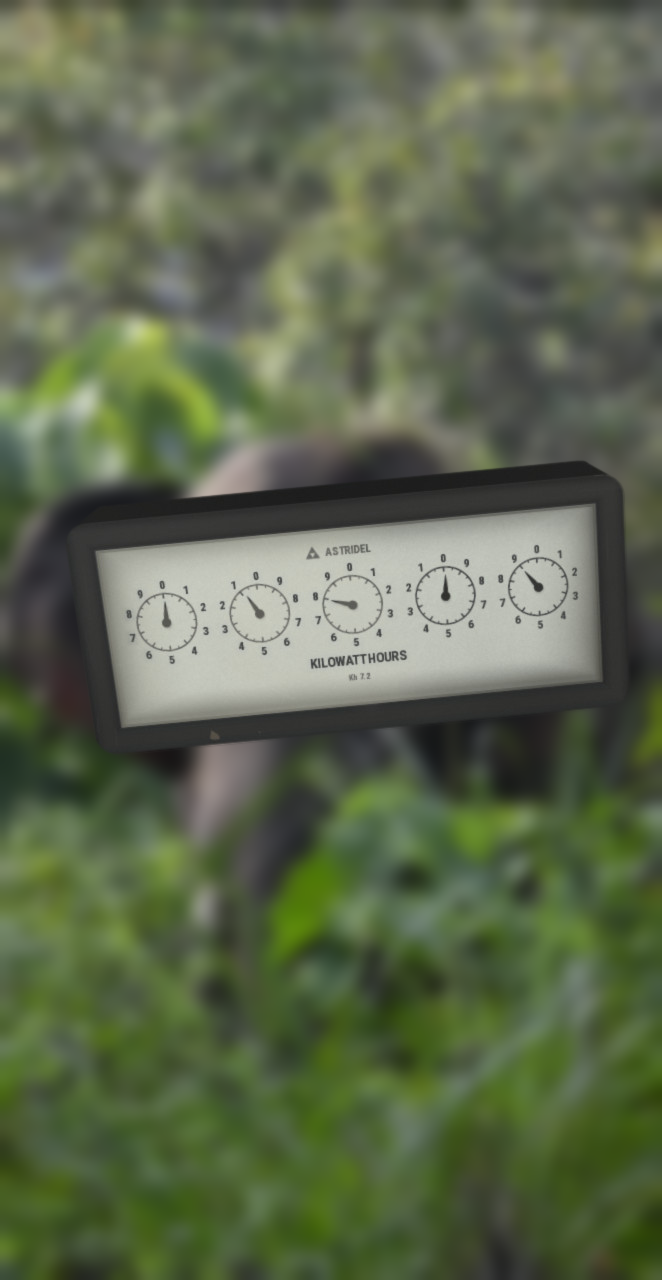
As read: **799** kWh
